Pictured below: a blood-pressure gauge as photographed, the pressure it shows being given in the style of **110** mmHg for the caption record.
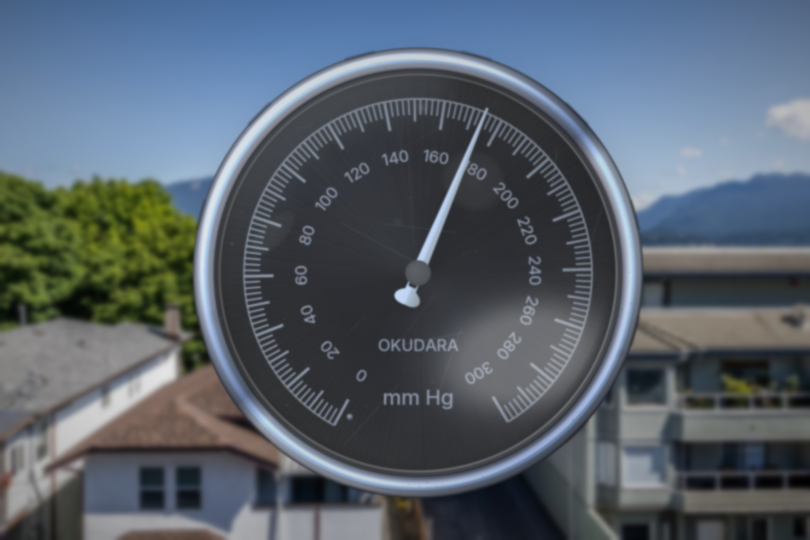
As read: **174** mmHg
